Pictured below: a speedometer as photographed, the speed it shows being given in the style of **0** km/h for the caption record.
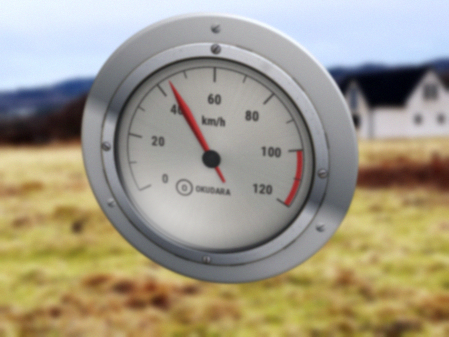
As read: **45** km/h
